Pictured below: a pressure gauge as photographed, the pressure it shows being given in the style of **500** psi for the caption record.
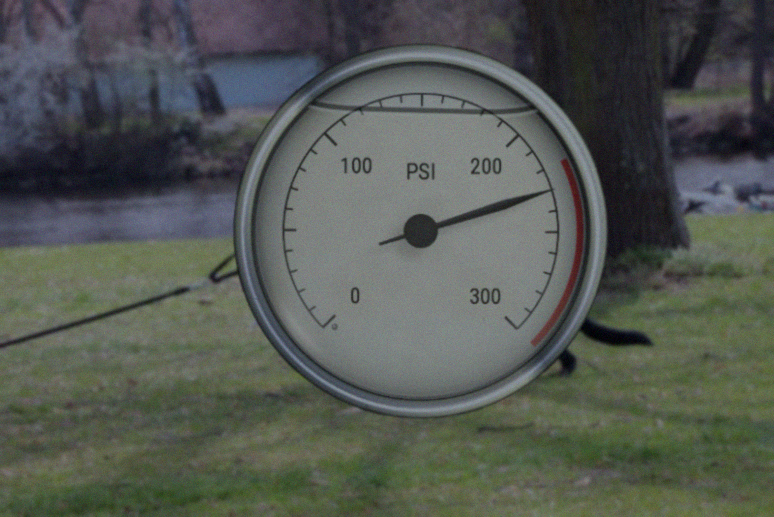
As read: **230** psi
